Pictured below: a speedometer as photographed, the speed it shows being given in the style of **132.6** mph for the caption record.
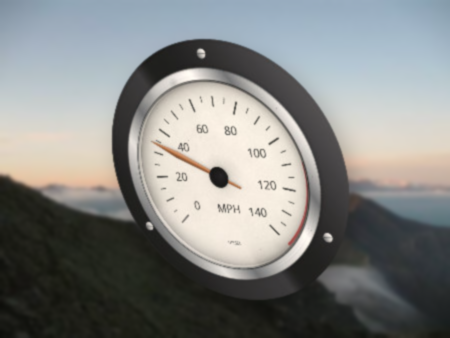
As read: **35** mph
